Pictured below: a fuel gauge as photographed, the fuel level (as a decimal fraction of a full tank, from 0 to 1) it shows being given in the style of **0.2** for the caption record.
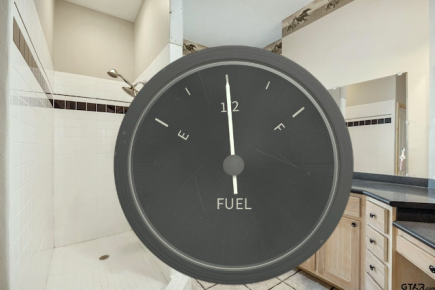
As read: **0.5**
